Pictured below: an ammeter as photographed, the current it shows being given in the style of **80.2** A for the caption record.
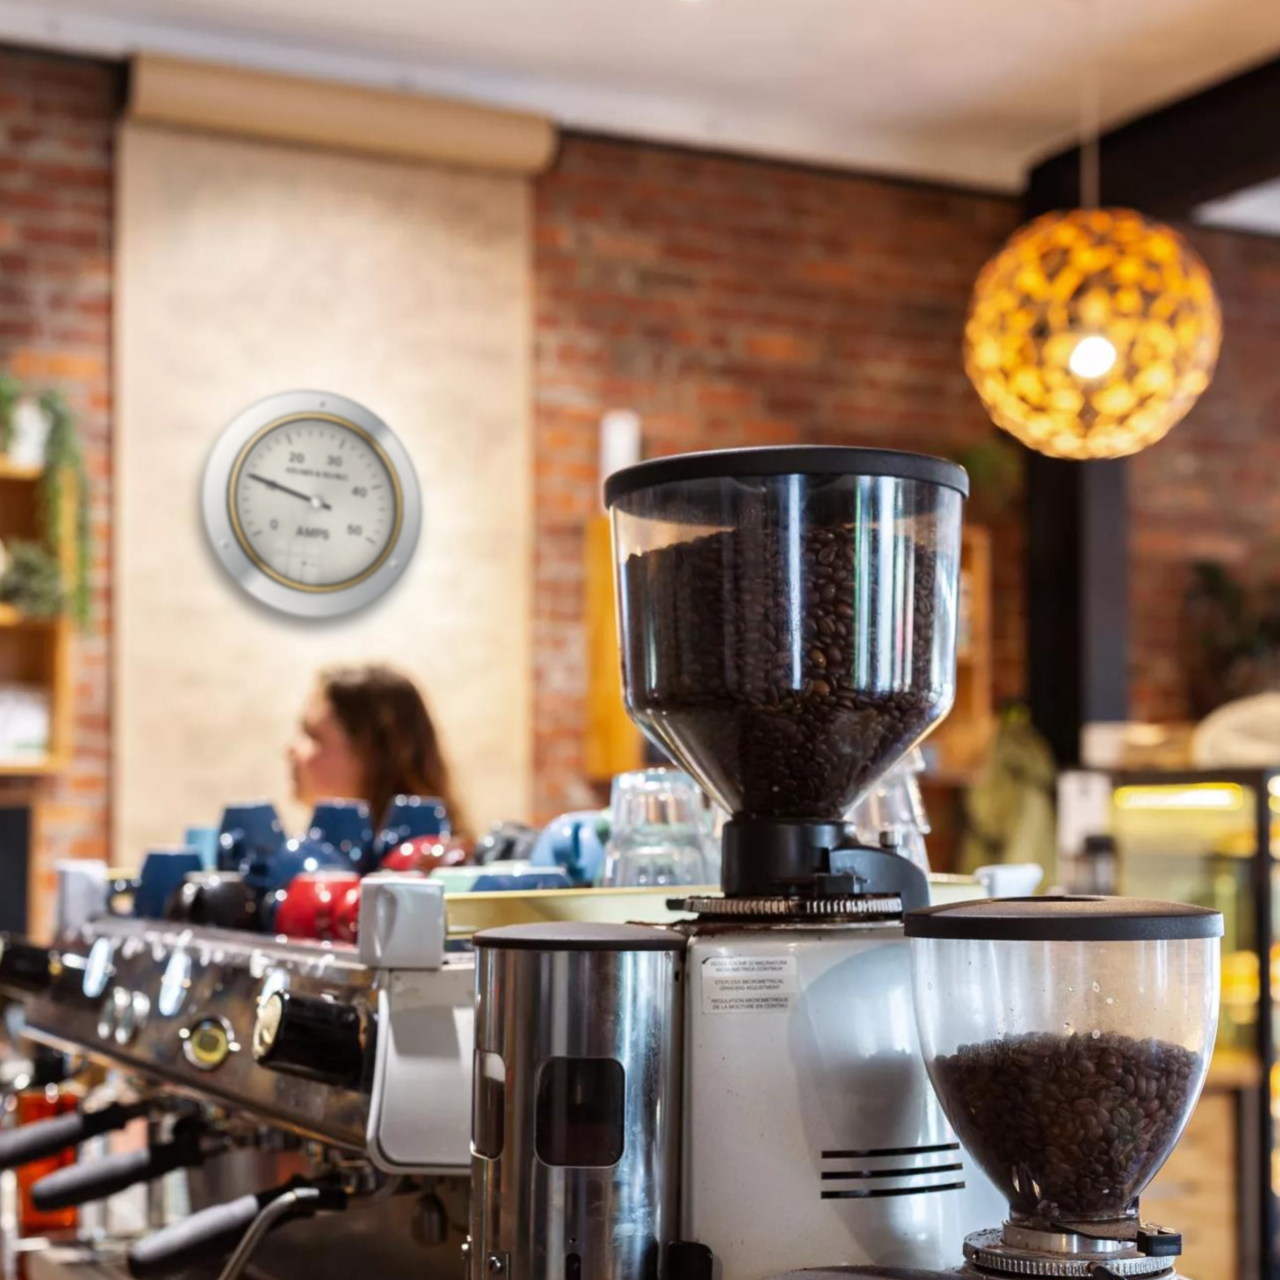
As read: **10** A
